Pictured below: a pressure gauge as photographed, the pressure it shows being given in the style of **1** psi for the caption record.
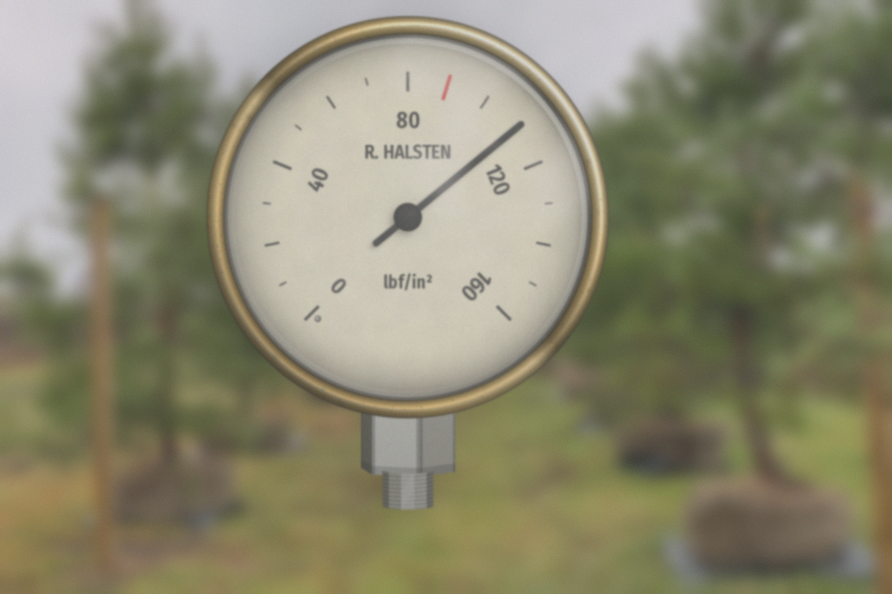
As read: **110** psi
